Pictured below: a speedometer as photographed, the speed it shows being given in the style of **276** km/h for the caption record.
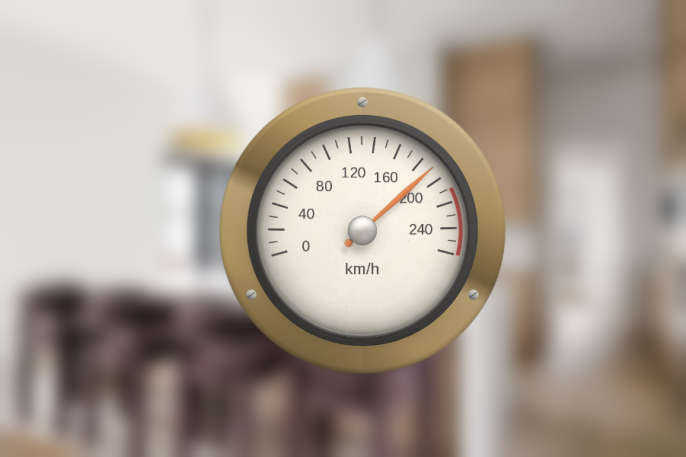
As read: **190** km/h
